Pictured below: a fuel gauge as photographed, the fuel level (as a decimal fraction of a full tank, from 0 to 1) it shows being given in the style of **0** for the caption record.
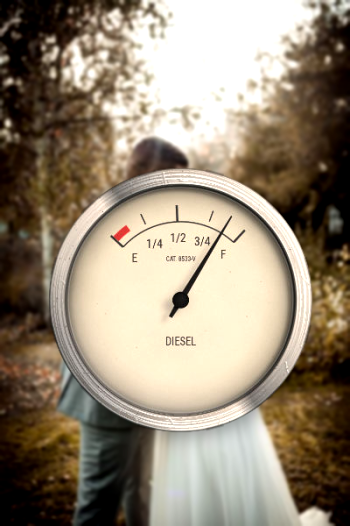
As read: **0.875**
